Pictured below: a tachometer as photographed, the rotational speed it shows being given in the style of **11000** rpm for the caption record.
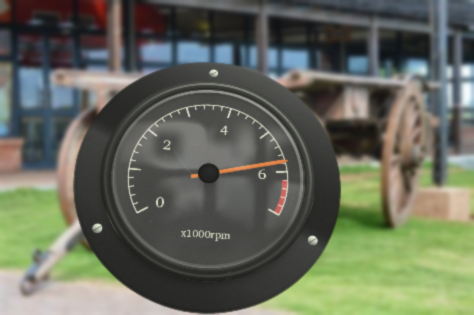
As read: **5800** rpm
